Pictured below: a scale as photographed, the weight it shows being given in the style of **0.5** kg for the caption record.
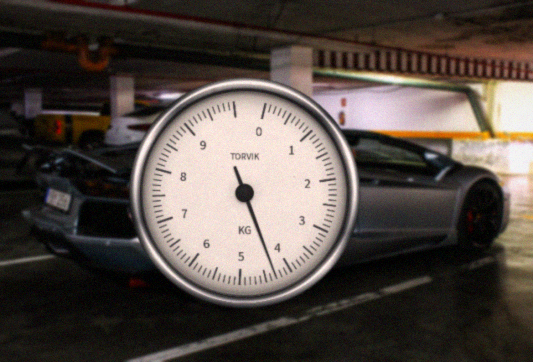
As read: **4.3** kg
